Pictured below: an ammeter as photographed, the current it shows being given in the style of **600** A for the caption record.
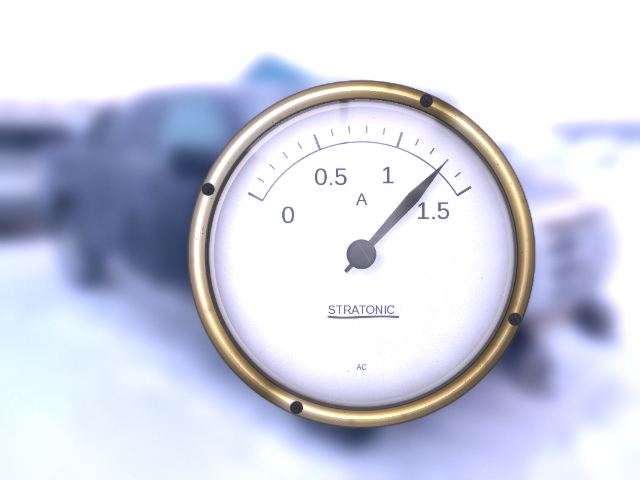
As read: **1.3** A
